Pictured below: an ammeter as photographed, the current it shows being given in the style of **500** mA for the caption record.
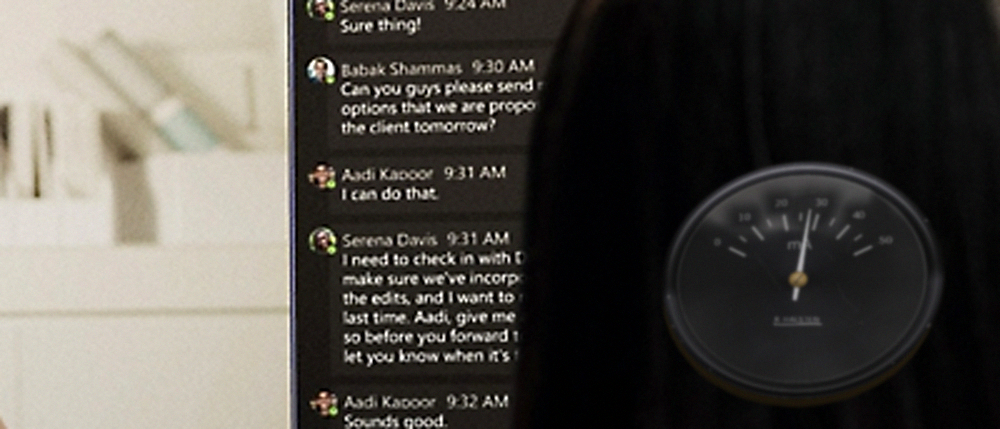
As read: **27.5** mA
